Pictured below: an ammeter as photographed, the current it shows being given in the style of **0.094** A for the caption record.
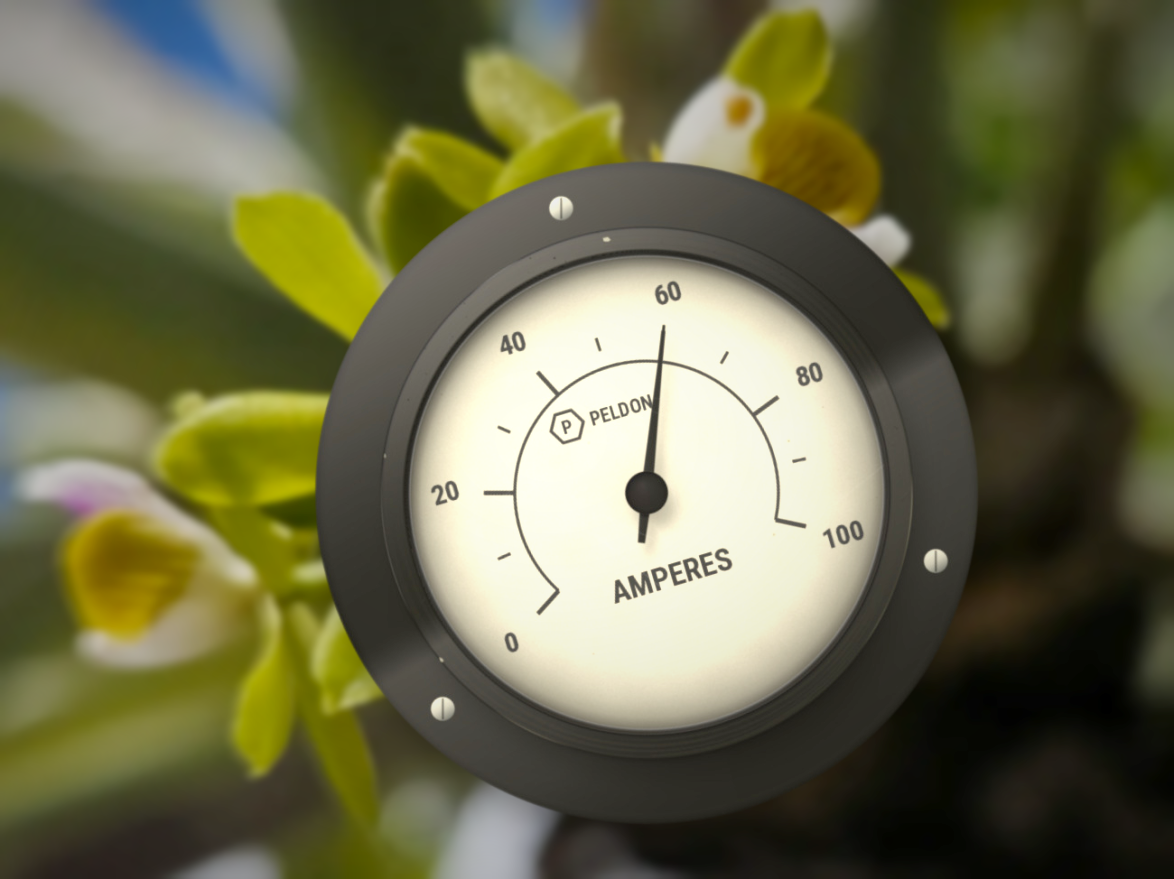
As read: **60** A
